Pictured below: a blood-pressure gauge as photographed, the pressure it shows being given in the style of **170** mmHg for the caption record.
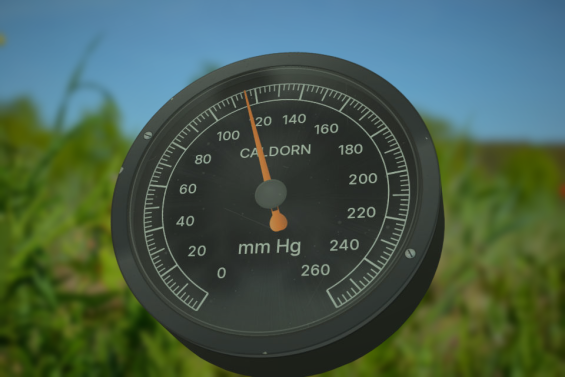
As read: **116** mmHg
